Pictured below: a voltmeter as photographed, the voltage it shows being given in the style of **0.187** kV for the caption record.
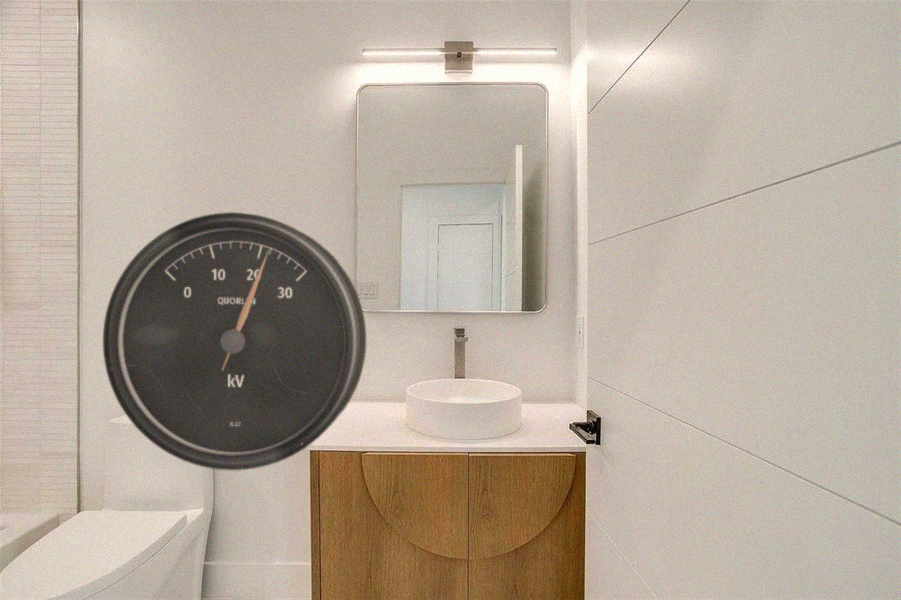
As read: **22** kV
